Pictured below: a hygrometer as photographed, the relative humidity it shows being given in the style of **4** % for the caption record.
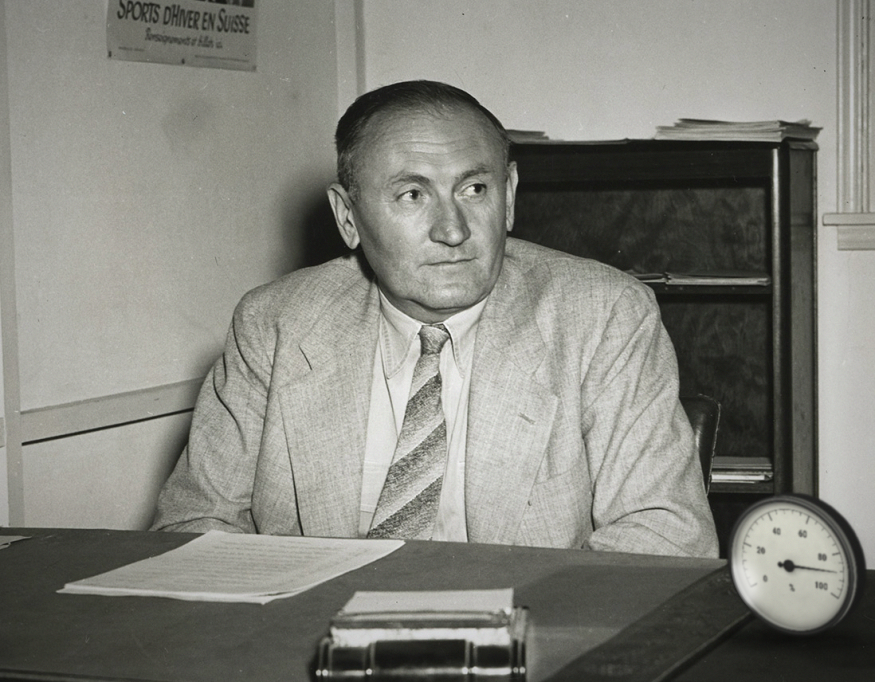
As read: **88** %
